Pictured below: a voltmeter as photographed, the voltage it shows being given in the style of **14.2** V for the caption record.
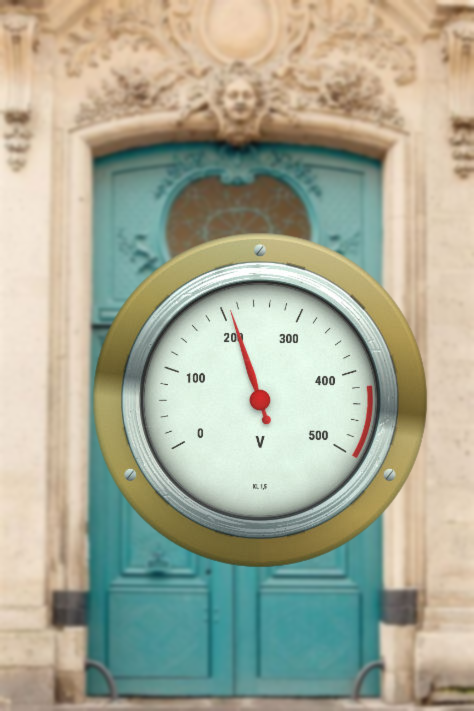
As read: **210** V
